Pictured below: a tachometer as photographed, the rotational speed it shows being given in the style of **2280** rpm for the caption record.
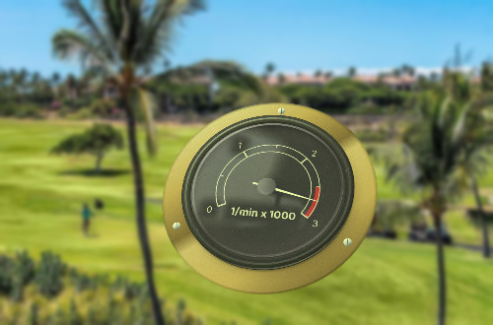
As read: **2750** rpm
